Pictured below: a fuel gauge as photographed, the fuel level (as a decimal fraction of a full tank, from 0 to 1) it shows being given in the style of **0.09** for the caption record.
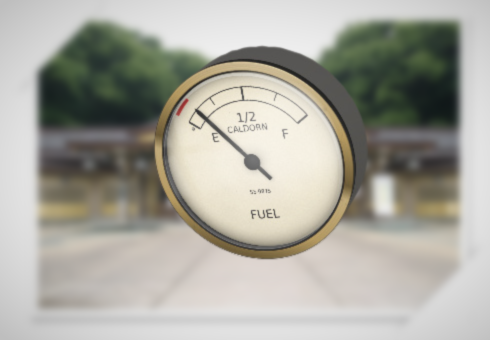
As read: **0.125**
